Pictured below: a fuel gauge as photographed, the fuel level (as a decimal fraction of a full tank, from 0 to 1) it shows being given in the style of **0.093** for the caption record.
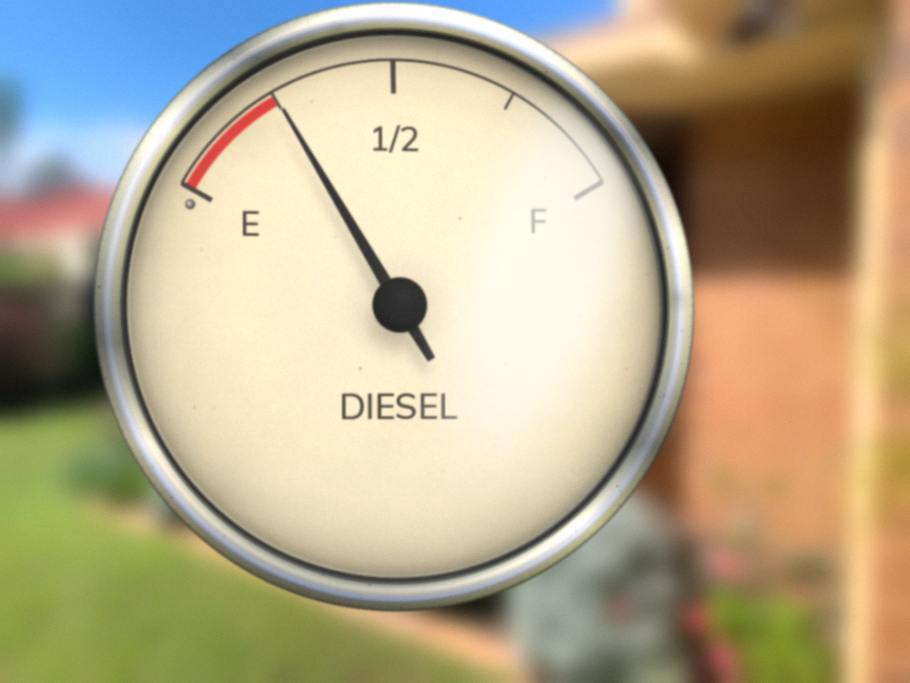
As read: **0.25**
